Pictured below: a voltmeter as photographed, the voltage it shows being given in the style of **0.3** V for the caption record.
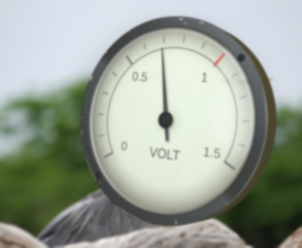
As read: **0.7** V
